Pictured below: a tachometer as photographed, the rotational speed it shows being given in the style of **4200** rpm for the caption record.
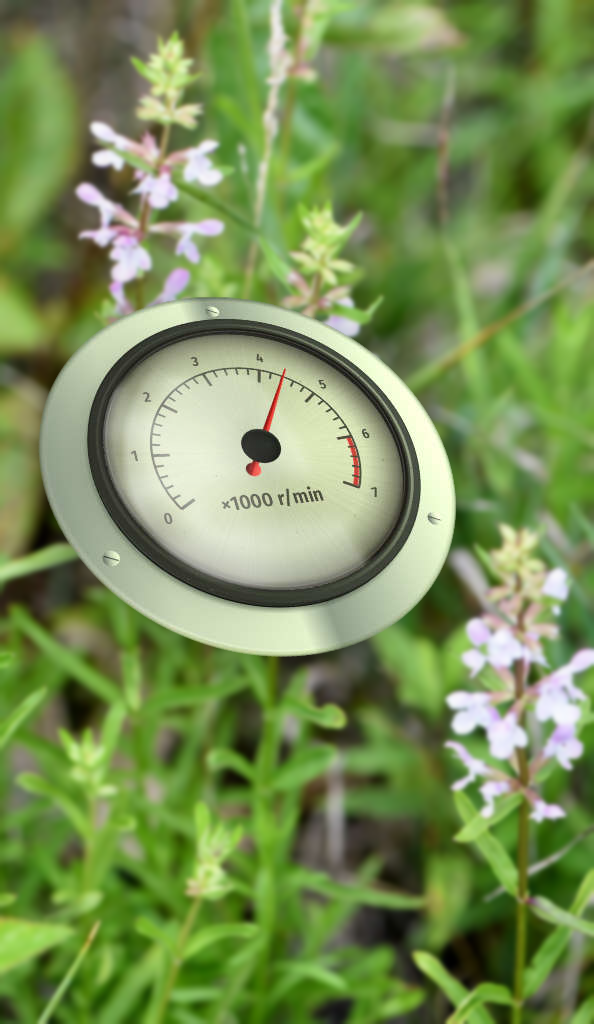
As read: **4400** rpm
